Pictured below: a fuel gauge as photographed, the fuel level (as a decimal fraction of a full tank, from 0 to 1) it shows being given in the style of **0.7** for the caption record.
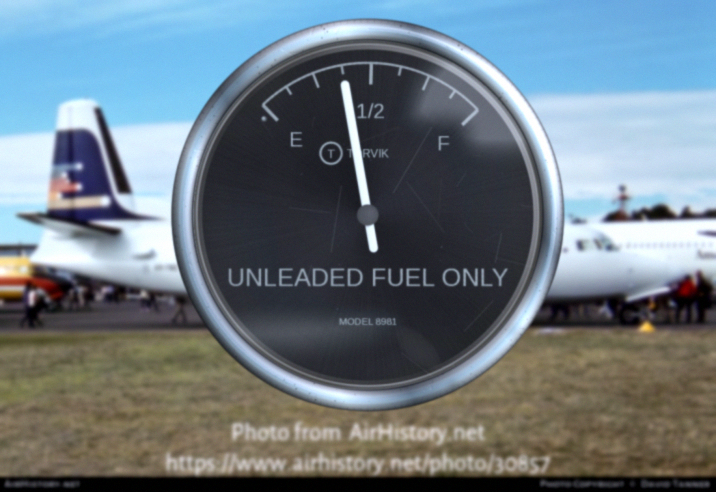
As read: **0.375**
